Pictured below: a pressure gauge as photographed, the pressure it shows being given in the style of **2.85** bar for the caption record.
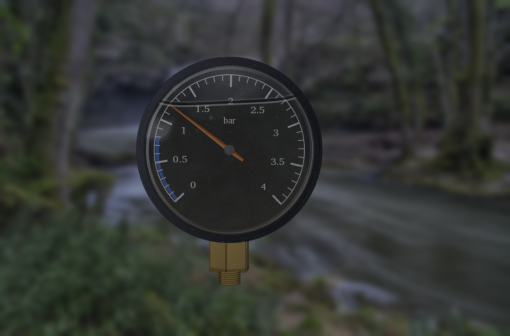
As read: **1.2** bar
